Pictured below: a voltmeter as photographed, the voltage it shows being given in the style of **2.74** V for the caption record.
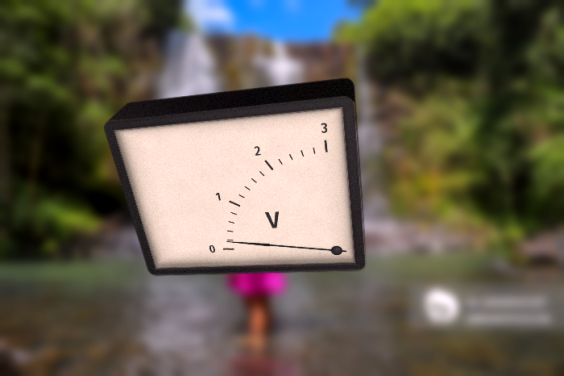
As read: **0.2** V
